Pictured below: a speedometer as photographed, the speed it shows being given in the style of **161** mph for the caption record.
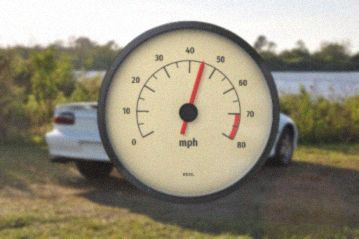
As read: **45** mph
